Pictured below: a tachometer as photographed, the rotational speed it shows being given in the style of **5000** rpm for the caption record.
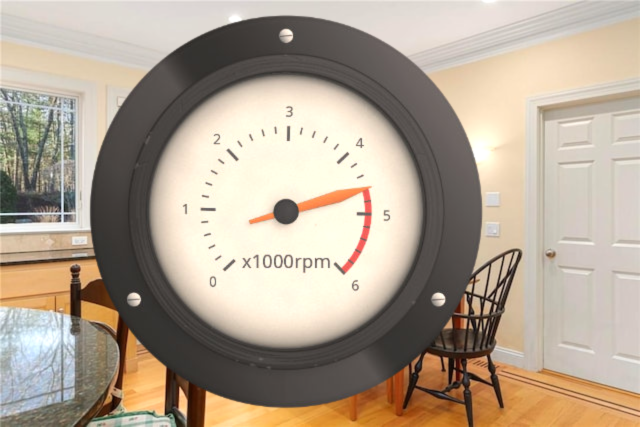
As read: **4600** rpm
